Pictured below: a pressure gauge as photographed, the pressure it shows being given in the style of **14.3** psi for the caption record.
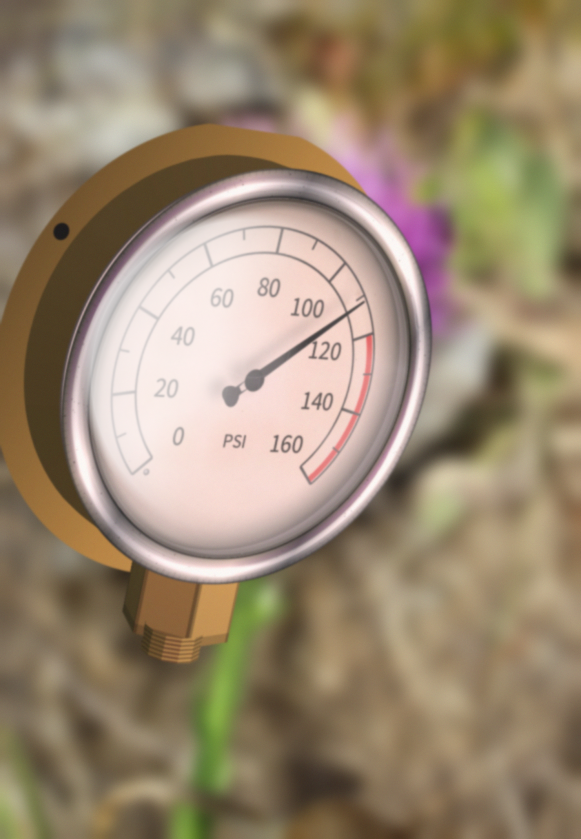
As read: **110** psi
